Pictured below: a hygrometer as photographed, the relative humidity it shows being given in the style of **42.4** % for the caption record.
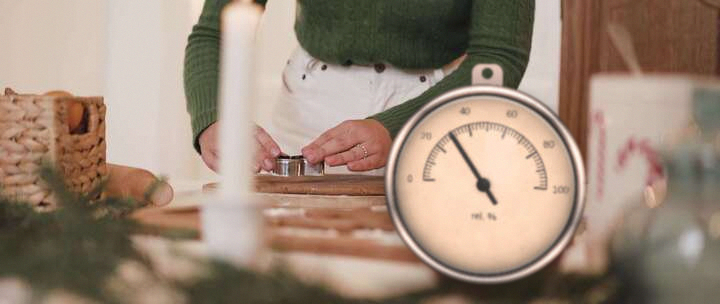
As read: **30** %
